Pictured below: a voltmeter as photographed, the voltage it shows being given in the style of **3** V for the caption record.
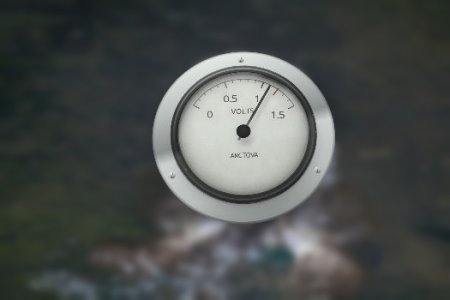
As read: **1.1** V
